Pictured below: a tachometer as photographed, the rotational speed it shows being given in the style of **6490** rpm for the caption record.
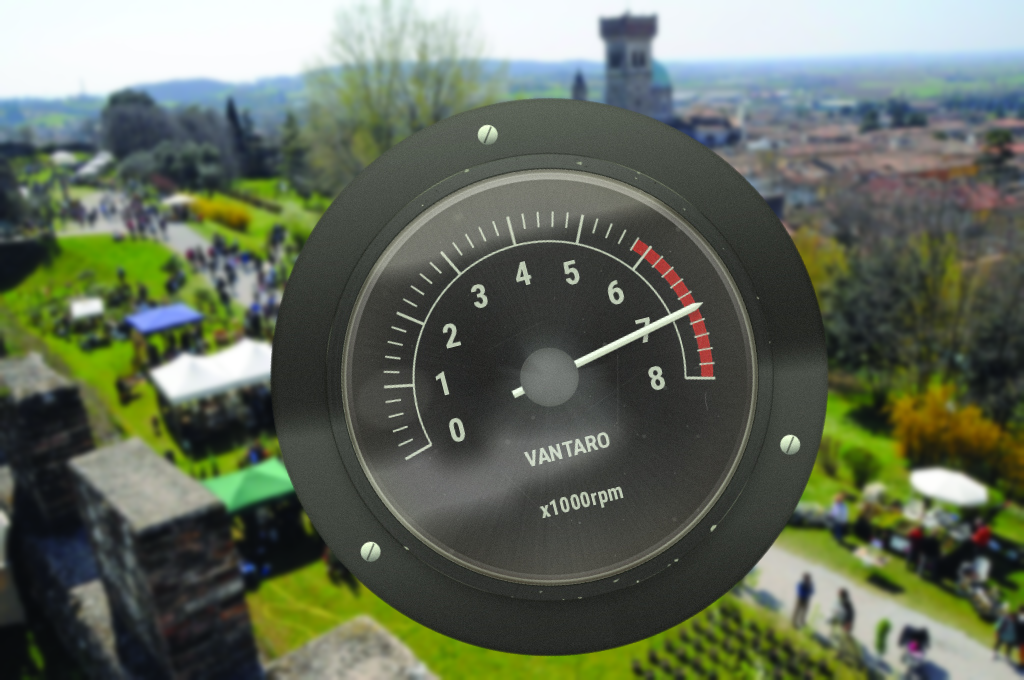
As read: **7000** rpm
